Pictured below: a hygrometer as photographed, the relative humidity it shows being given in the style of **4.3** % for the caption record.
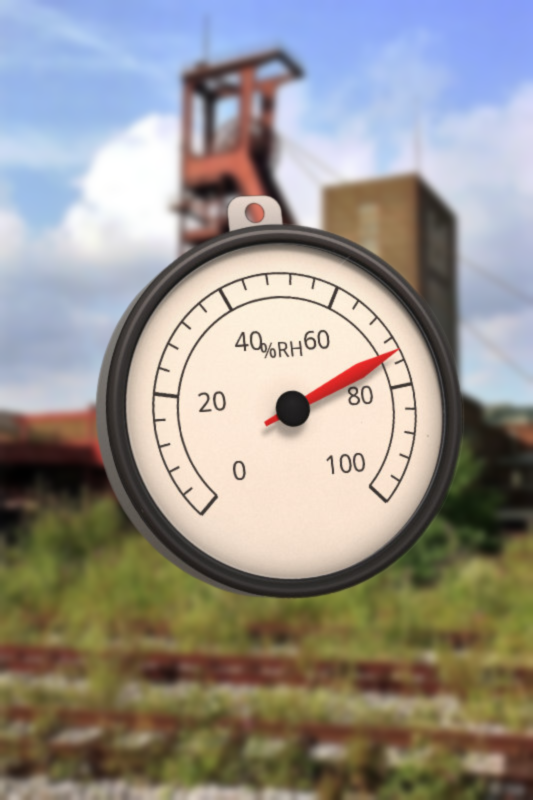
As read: **74** %
